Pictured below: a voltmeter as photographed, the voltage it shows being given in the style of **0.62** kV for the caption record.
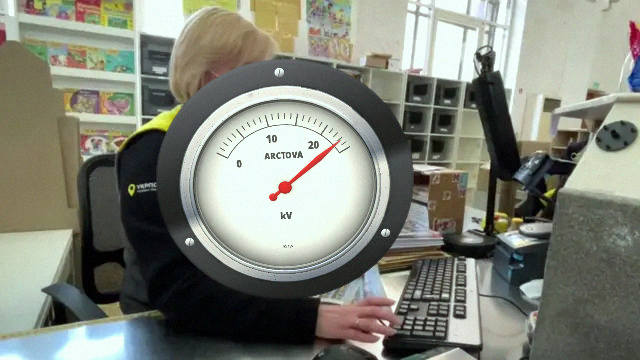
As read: **23** kV
